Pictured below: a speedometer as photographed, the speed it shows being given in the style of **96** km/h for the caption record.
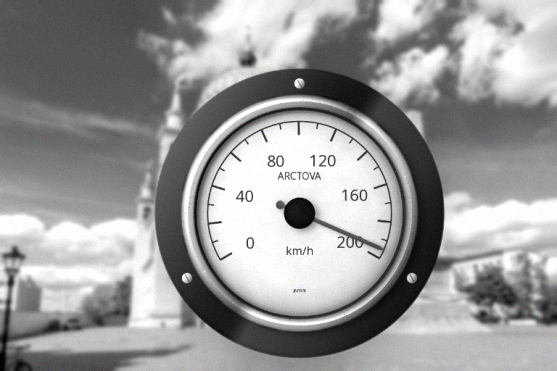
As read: **195** km/h
